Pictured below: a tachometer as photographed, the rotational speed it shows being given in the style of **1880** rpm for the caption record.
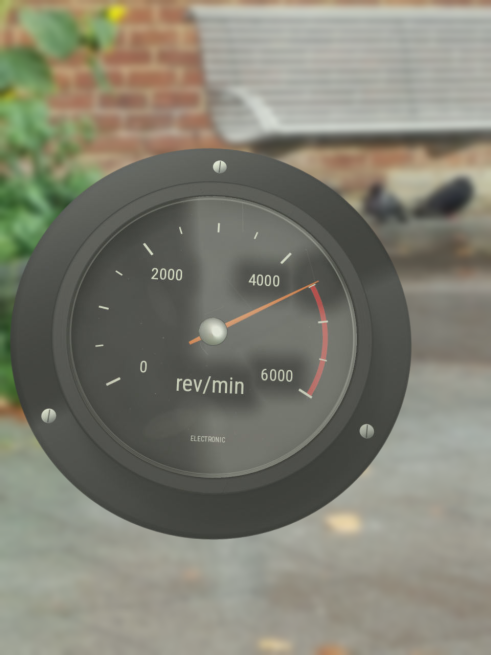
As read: **4500** rpm
